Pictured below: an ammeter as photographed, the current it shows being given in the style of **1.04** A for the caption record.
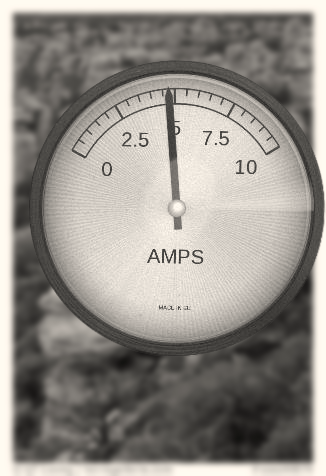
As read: **4.75** A
